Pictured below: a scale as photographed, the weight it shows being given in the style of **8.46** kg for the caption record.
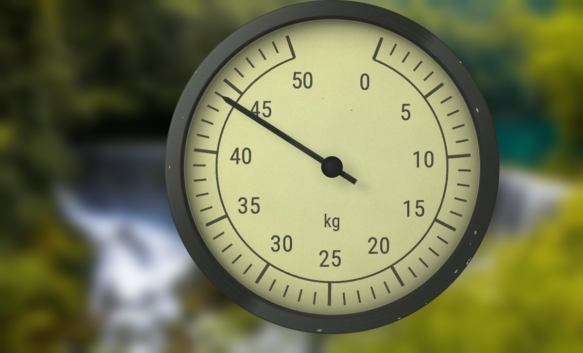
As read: **44** kg
